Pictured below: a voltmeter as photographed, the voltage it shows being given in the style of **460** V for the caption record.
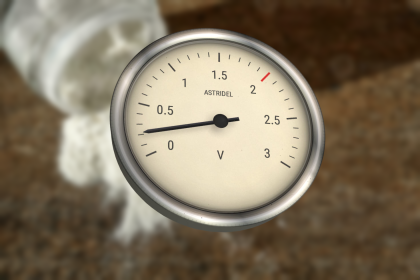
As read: **0.2** V
